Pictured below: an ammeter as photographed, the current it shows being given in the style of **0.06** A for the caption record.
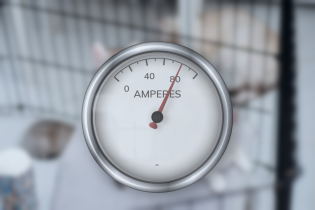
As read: **80** A
